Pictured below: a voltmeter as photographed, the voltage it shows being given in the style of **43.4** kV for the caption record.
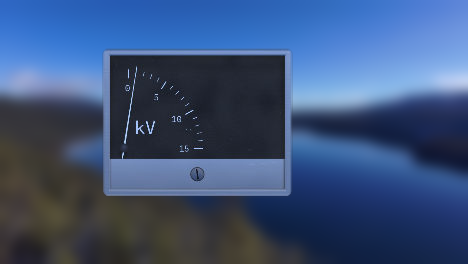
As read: **1** kV
